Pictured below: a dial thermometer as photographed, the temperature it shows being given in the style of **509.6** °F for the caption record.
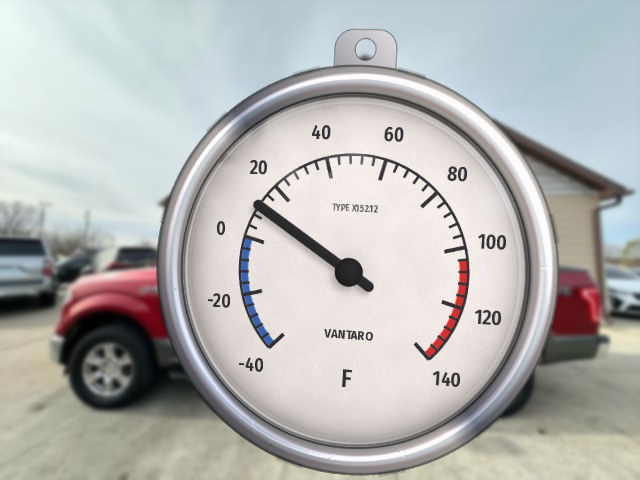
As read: **12** °F
